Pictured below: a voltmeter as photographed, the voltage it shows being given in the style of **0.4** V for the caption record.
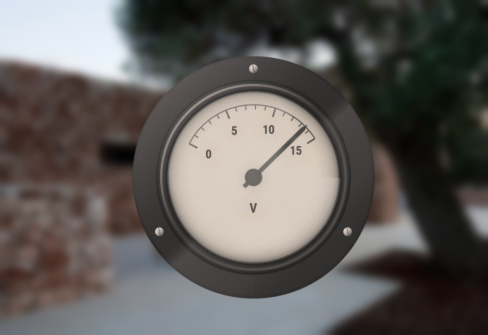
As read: **13.5** V
